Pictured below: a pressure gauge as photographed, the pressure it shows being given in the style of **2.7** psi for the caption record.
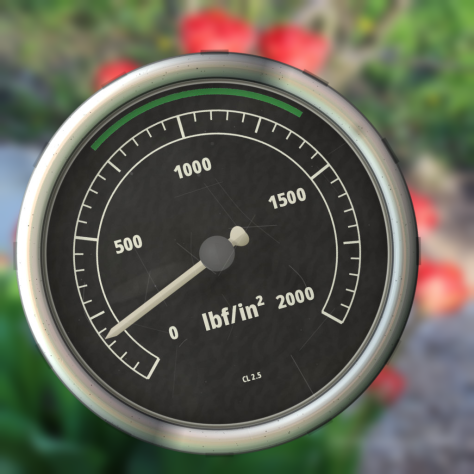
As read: **175** psi
